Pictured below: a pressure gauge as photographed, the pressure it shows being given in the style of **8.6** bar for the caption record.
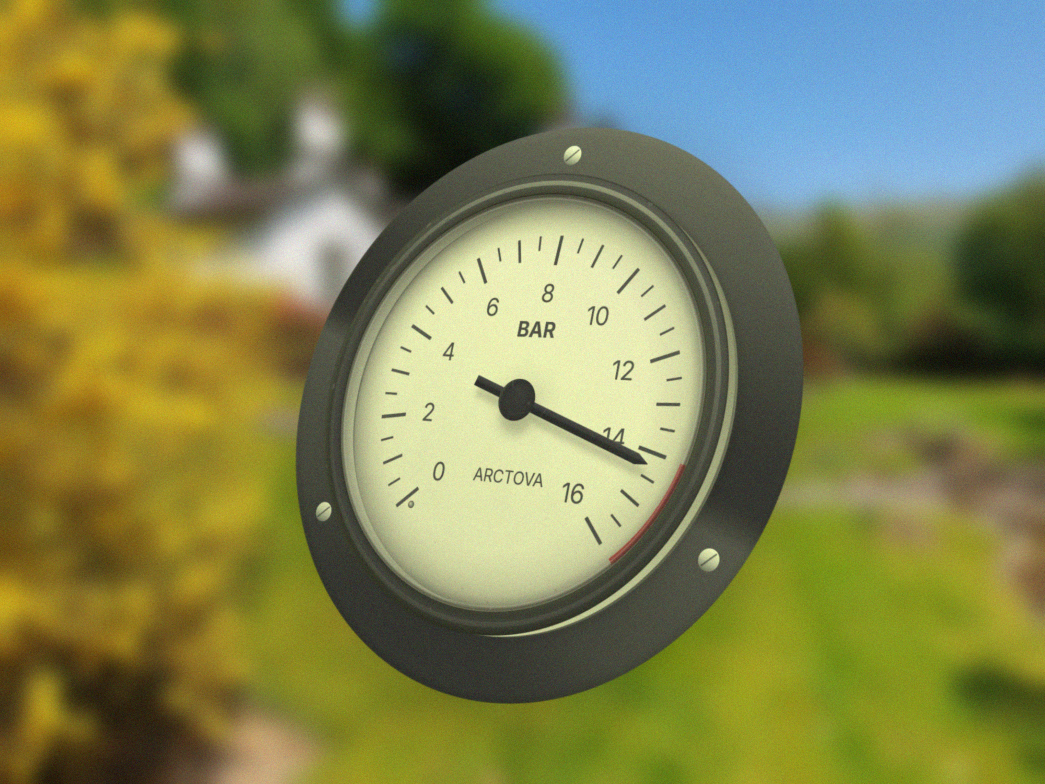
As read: **14.25** bar
